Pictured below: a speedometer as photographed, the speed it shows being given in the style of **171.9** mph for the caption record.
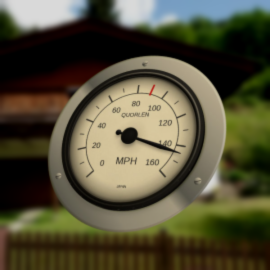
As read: **145** mph
